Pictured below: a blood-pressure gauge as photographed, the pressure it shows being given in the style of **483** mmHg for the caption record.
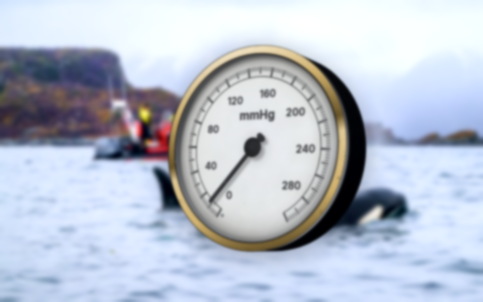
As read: **10** mmHg
